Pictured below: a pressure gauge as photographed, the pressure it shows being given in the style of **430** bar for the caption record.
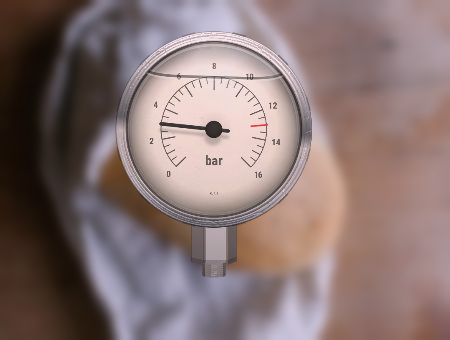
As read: **3** bar
